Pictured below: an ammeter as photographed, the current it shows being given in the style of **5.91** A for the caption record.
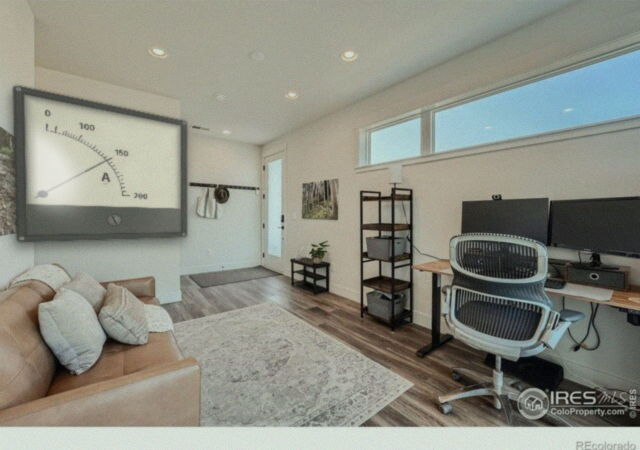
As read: **150** A
